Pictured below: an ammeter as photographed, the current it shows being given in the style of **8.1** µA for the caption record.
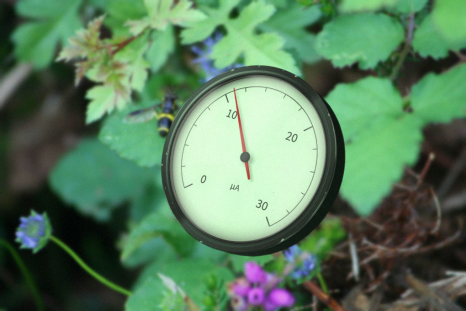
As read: **11** µA
